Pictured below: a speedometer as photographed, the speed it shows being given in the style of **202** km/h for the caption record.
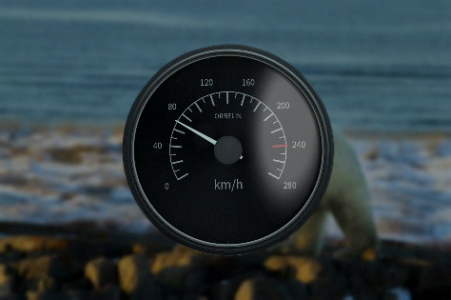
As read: **70** km/h
